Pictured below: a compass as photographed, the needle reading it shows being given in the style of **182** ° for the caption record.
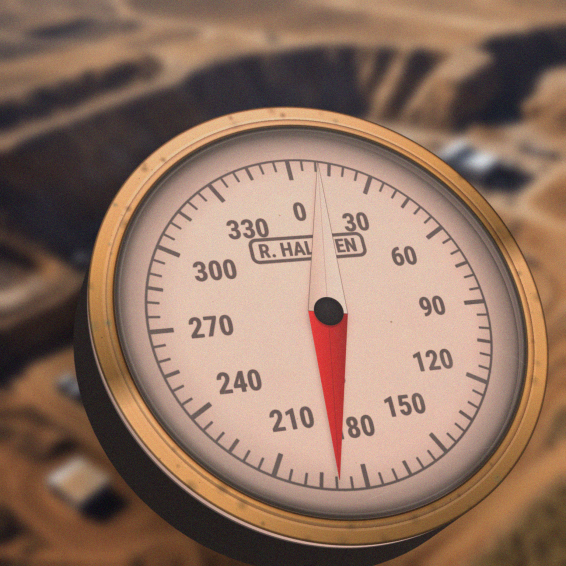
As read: **190** °
